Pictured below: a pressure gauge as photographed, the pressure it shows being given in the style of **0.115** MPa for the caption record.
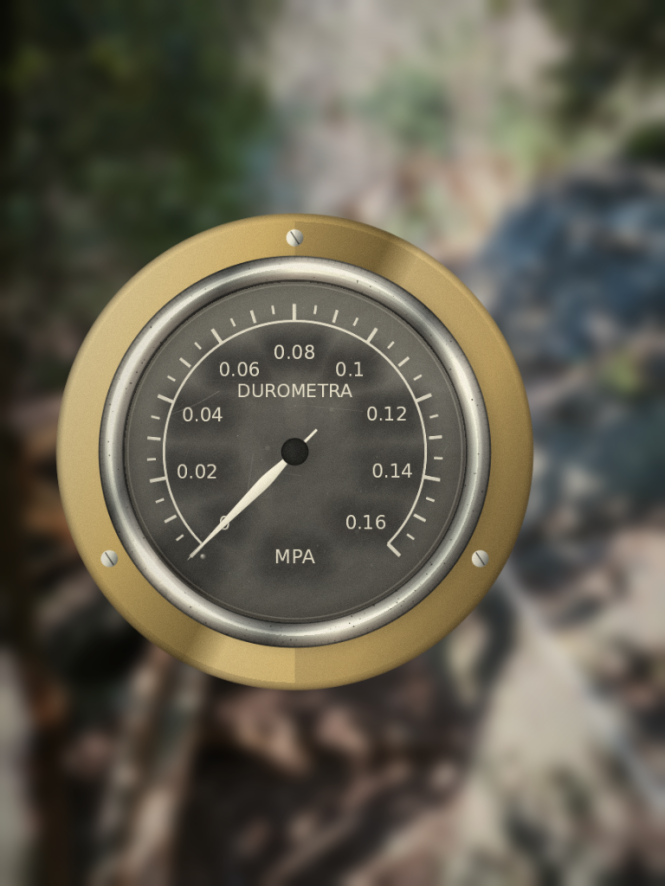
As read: **0** MPa
